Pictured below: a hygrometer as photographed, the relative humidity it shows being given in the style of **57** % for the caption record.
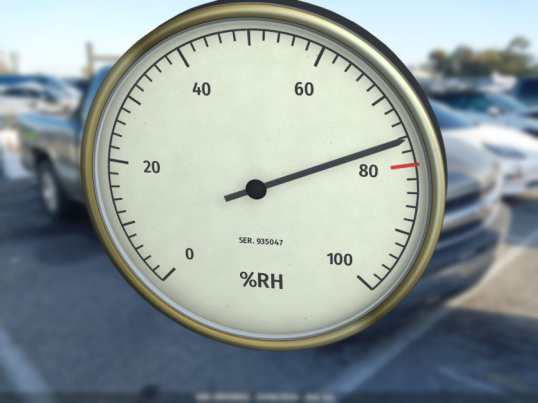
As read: **76** %
